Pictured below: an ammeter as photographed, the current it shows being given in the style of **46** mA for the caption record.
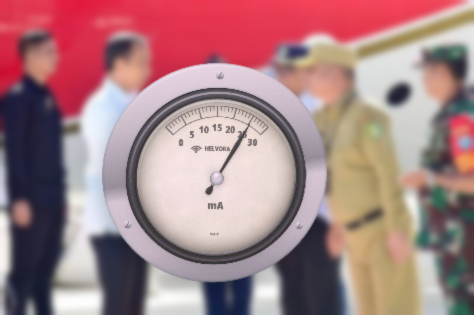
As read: **25** mA
